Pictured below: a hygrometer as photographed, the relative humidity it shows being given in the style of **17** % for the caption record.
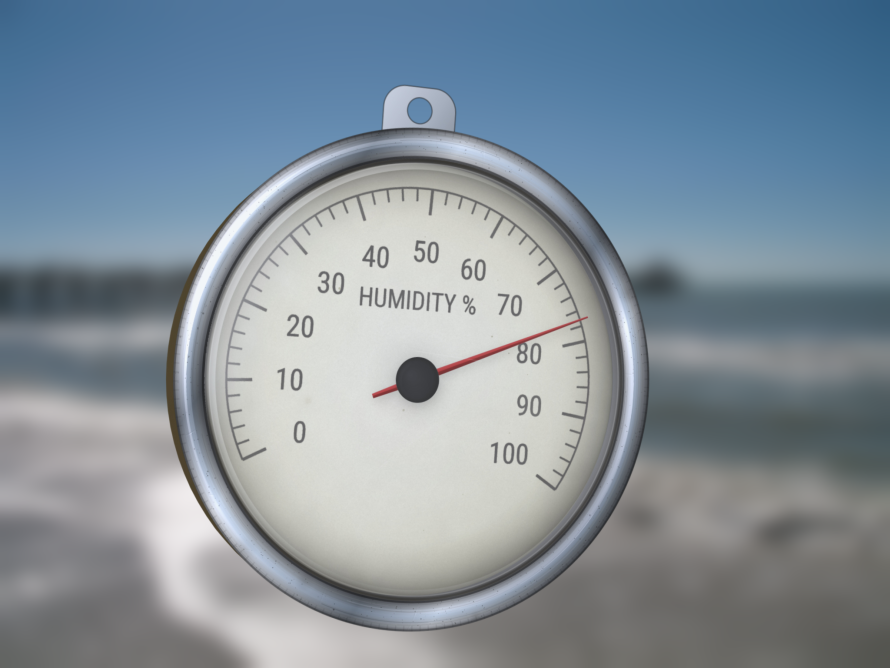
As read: **77** %
